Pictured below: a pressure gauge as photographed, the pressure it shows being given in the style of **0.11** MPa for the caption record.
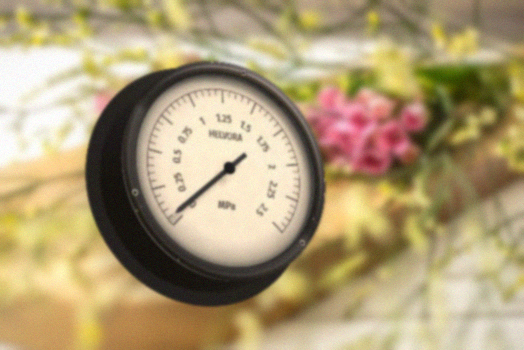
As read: **0.05** MPa
